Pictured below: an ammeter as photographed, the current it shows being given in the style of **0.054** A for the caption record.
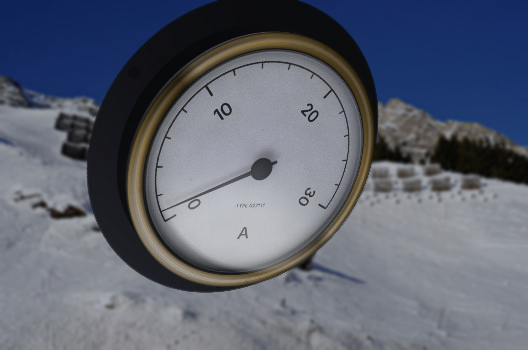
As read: **1** A
